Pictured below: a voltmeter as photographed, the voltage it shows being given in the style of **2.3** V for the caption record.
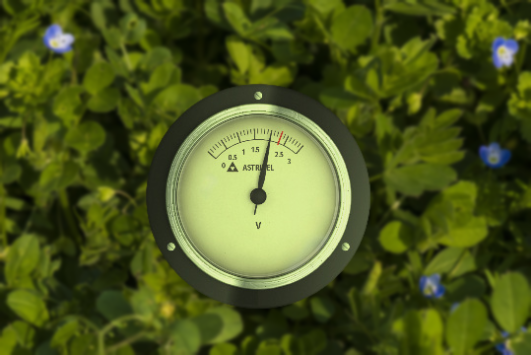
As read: **2** V
